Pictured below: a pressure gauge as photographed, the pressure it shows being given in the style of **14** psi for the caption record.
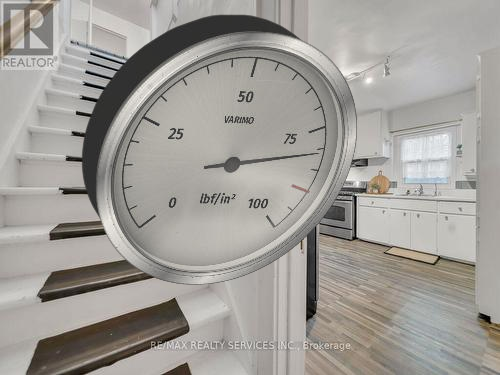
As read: **80** psi
